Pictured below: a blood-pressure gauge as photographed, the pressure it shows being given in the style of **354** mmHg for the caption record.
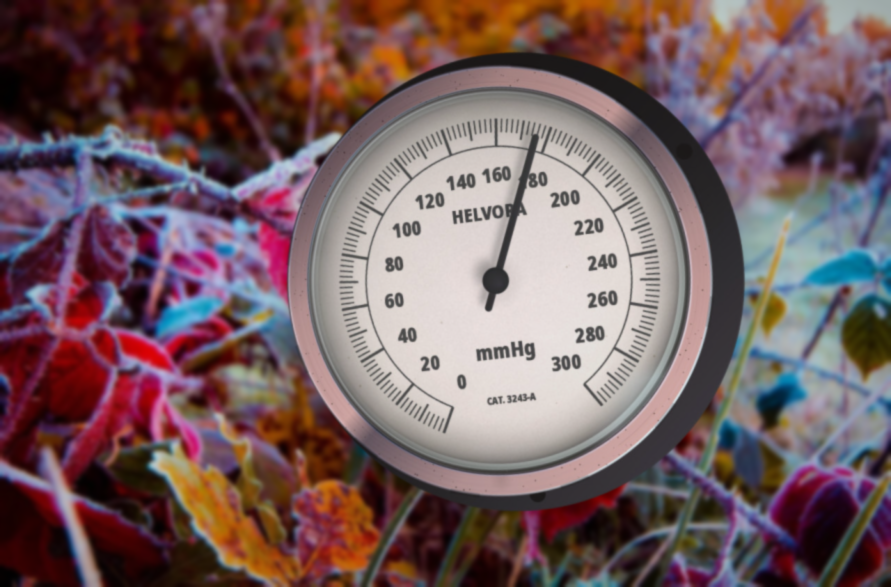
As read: **176** mmHg
